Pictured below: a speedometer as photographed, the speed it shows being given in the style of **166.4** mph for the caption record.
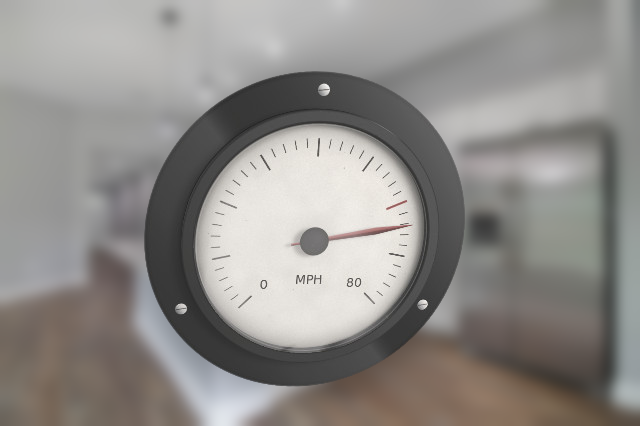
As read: **64** mph
